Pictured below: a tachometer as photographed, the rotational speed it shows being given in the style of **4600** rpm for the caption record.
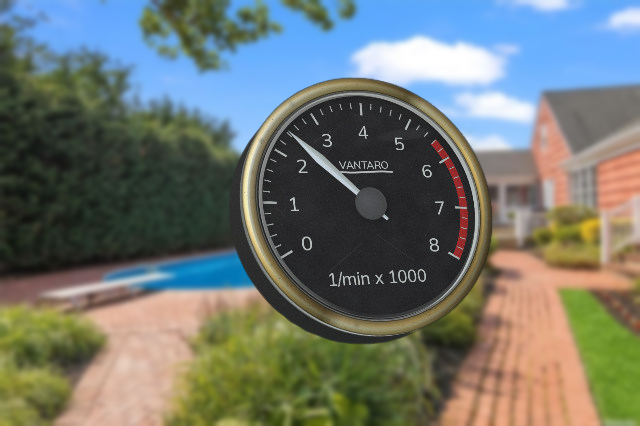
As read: **2400** rpm
